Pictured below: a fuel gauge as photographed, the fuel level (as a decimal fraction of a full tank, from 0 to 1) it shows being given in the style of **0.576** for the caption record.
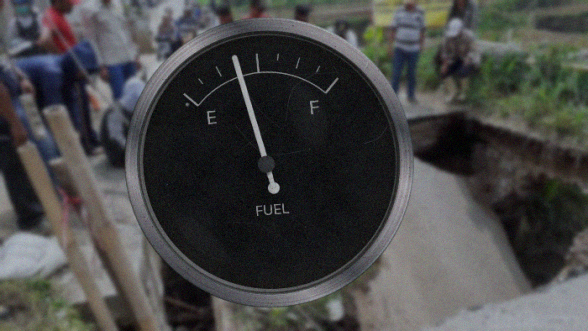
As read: **0.375**
